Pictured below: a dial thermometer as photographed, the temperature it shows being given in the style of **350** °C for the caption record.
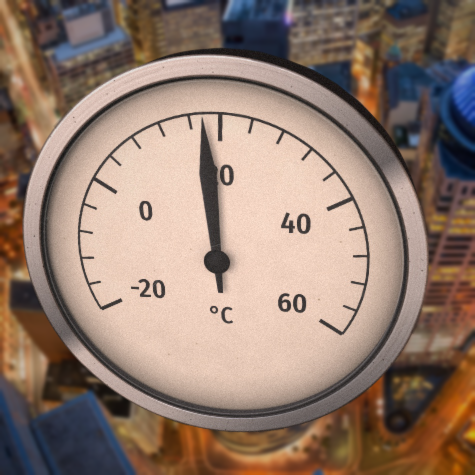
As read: **18** °C
